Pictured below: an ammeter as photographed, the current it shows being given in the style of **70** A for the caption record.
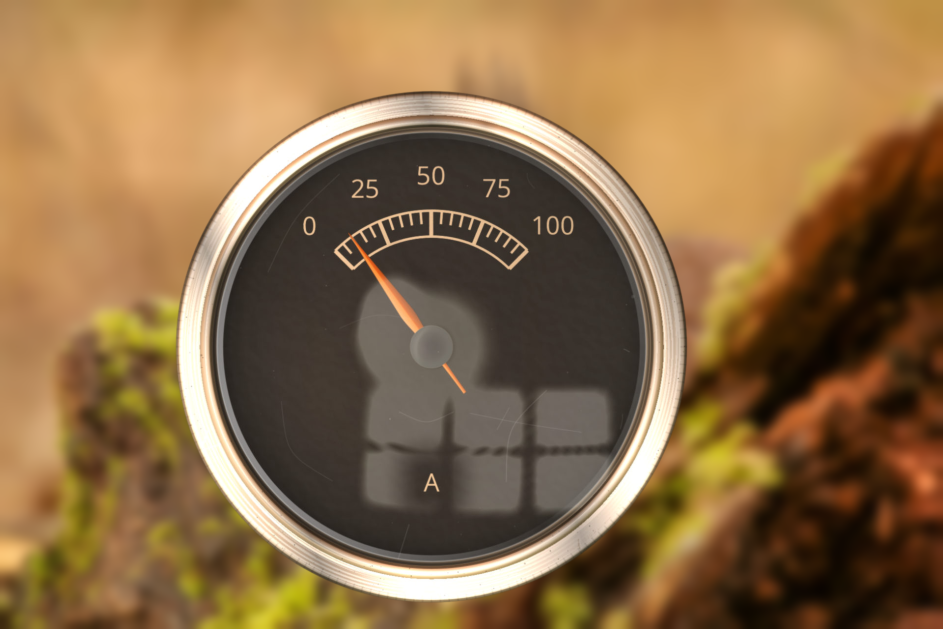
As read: **10** A
